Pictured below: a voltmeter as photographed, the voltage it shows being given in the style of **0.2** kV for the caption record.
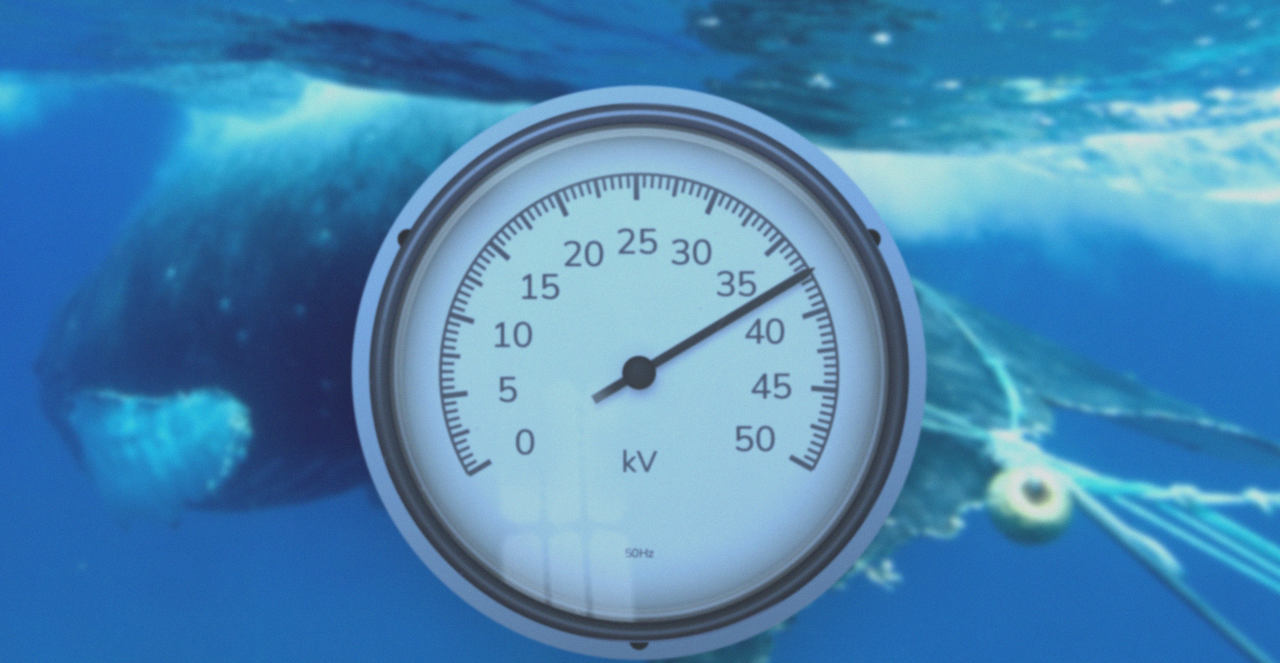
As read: **37.5** kV
